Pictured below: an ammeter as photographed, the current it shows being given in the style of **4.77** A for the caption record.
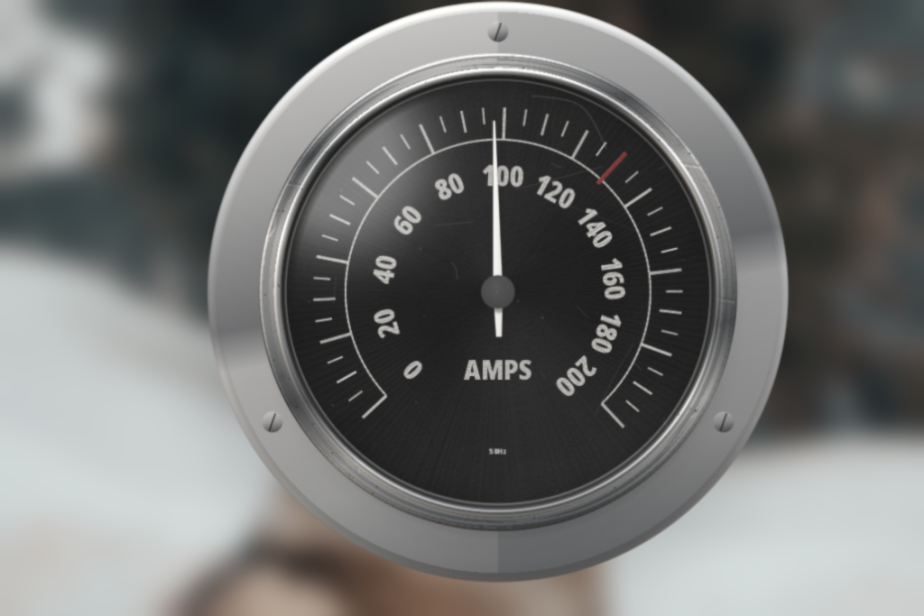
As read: **97.5** A
